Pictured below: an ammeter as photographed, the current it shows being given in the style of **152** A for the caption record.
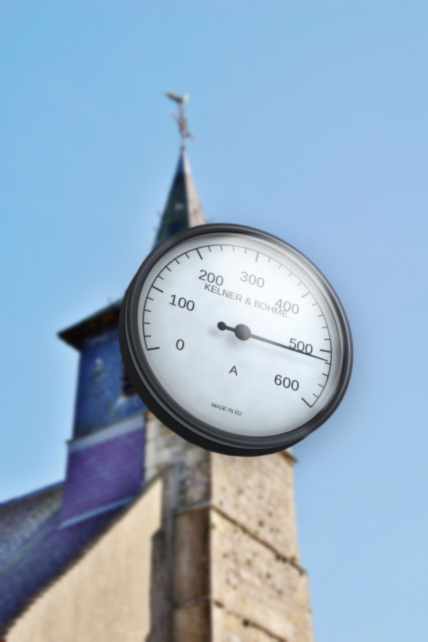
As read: **520** A
